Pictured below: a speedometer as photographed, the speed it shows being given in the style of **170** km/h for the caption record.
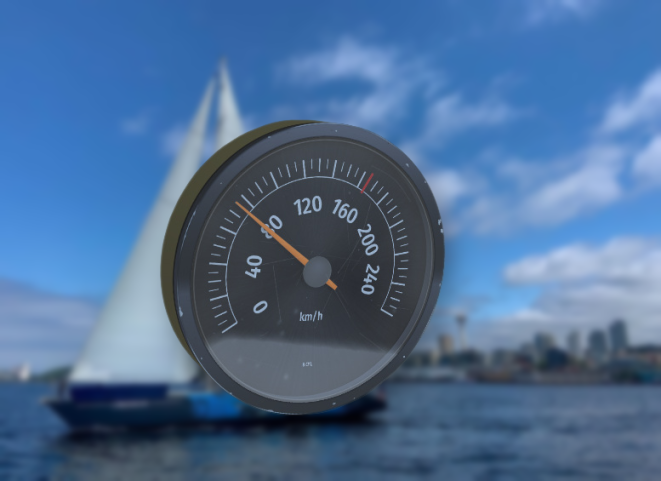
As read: **75** km/h
